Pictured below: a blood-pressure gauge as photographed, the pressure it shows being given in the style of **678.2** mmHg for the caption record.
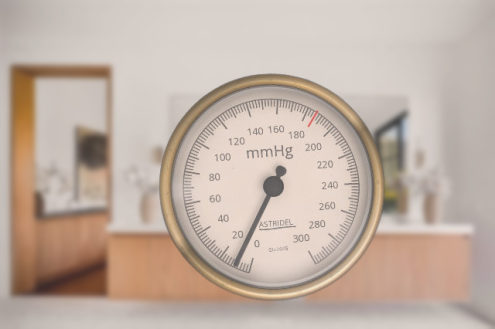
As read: **10** mmHg
